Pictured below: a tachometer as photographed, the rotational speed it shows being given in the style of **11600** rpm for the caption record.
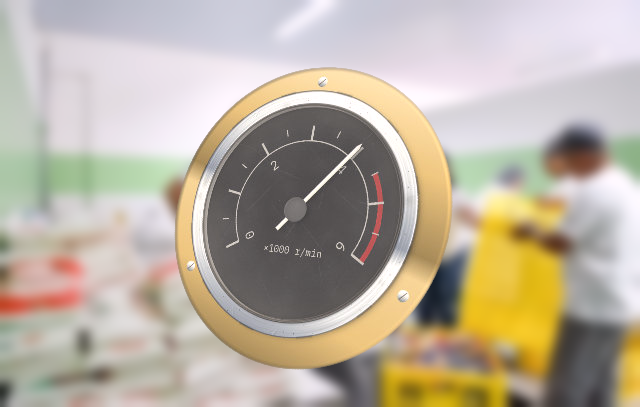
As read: **4000** rpm
